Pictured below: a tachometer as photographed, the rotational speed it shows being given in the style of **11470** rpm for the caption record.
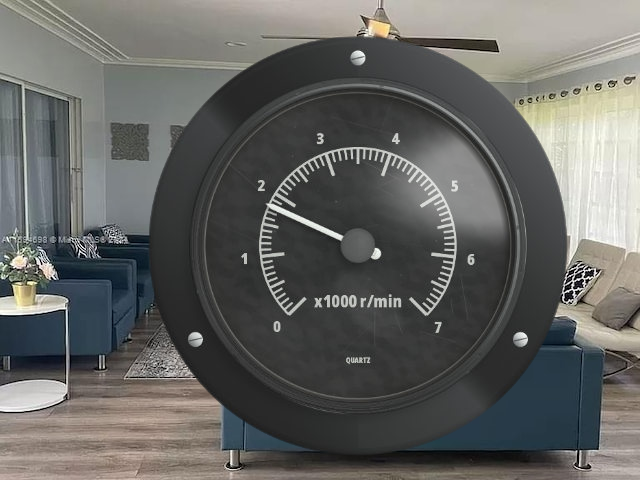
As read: **1800** rpm
